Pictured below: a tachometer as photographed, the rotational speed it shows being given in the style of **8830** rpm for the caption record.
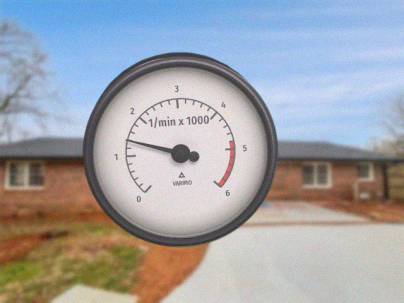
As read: **1400** rpm
